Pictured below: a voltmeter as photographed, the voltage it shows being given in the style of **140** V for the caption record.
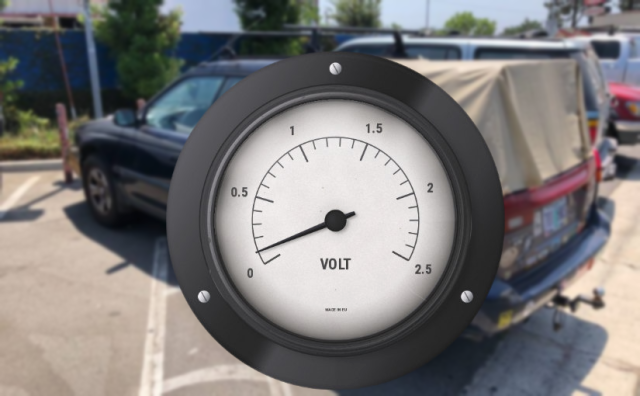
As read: **0.1** V
